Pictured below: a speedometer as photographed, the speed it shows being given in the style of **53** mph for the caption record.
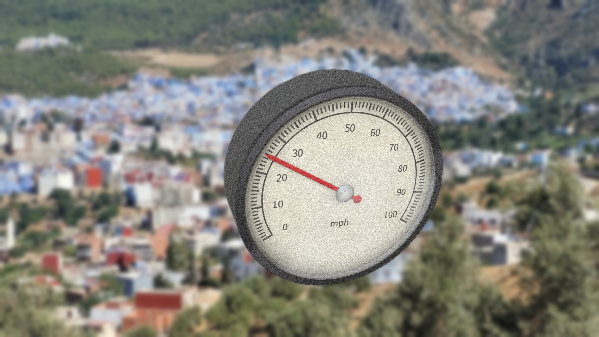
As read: **25** mph
